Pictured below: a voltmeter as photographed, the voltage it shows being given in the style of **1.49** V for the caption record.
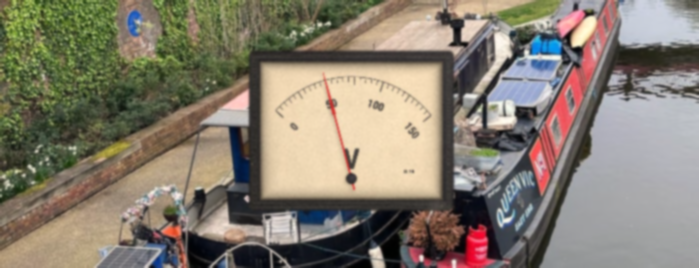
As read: **50** V
